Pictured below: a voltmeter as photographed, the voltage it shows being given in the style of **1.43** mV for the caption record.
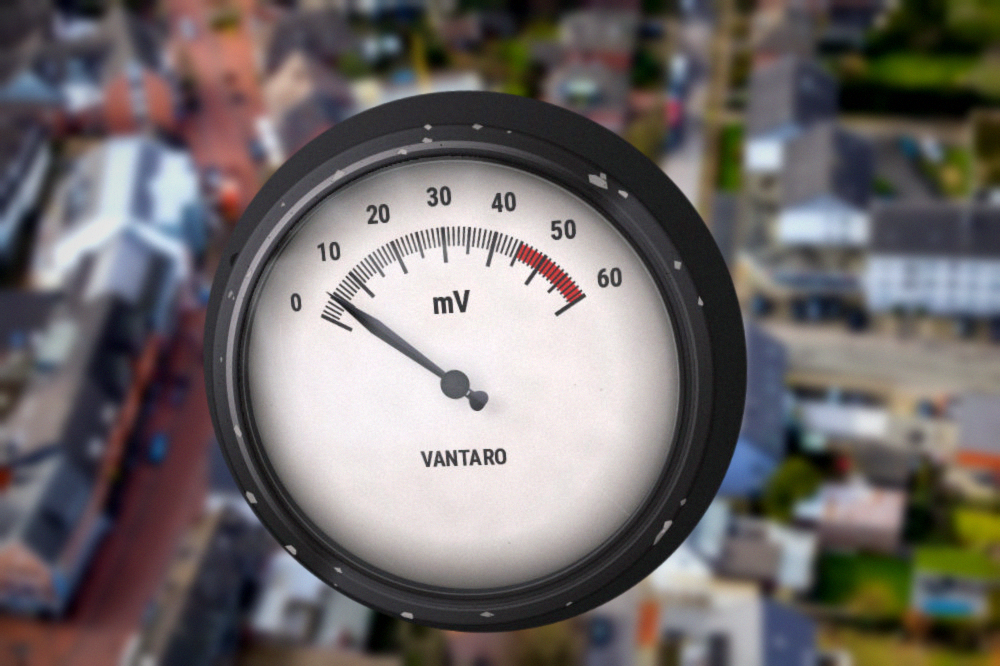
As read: **5** mV
